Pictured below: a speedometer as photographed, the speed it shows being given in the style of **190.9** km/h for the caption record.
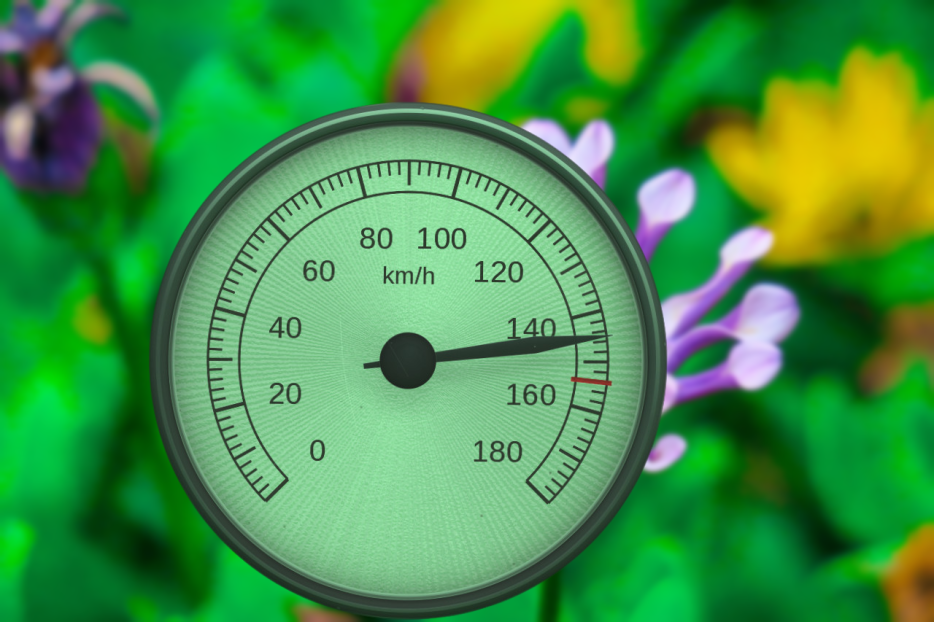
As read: **145** km/h
